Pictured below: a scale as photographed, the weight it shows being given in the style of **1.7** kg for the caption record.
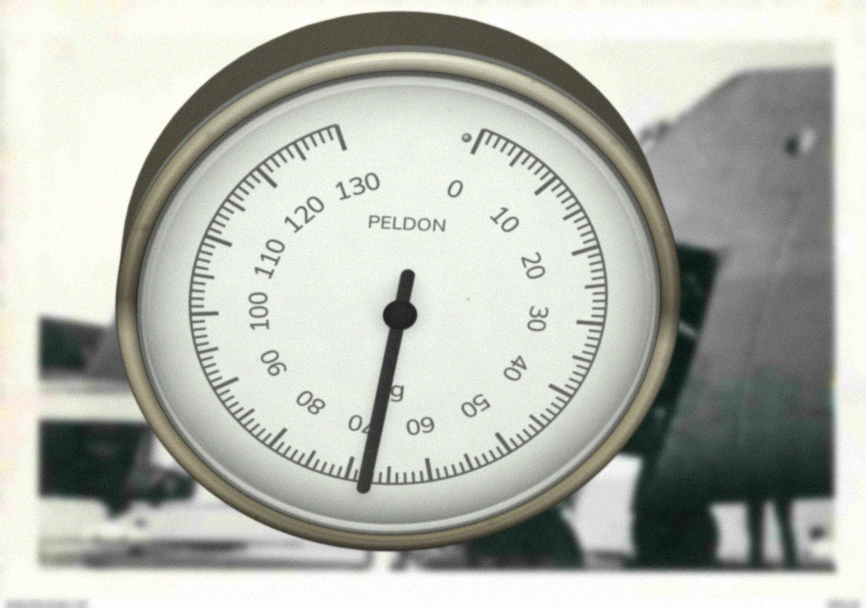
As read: **68** kg
